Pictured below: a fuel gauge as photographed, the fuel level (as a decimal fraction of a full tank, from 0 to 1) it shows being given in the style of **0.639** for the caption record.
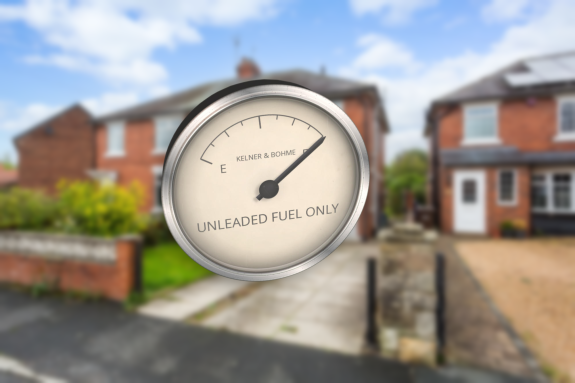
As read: **1**
